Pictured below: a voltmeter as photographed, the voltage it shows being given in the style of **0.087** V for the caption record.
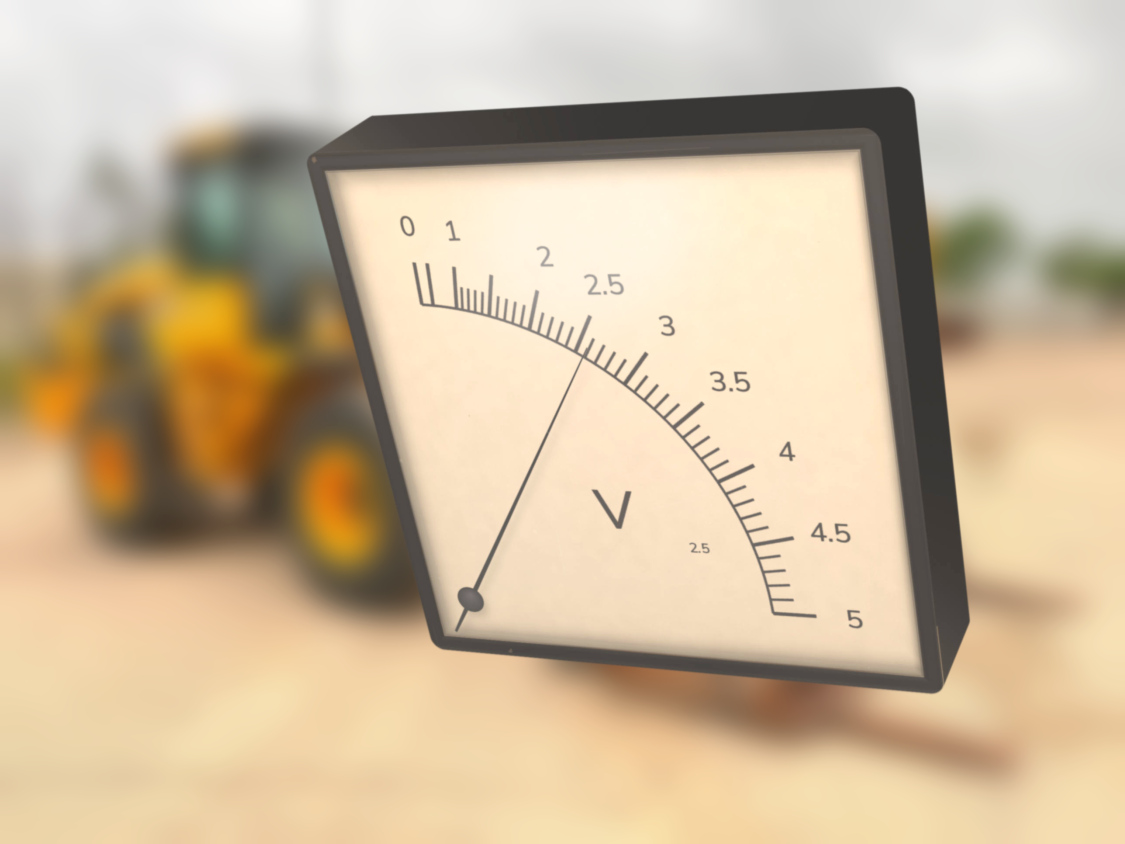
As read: **2.6** V
